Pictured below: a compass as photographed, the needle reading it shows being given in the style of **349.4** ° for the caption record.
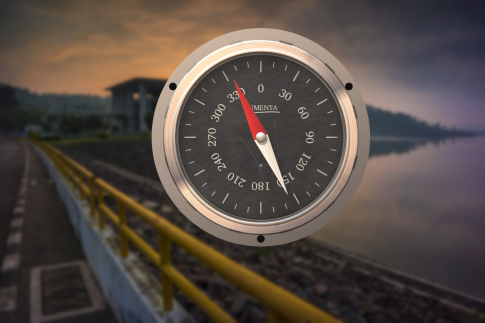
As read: **335** °
